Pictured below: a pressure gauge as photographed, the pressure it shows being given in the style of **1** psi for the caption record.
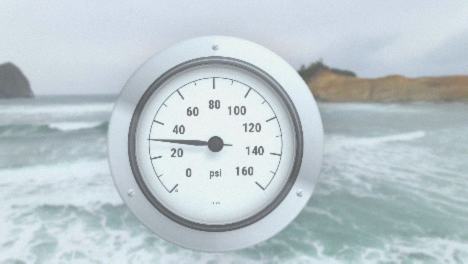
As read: **30** psi
